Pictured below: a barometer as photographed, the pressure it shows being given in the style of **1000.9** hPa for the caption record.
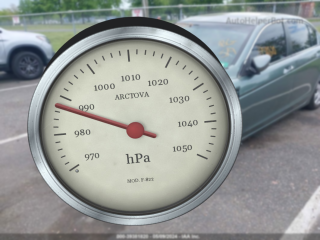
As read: **988** hPa
